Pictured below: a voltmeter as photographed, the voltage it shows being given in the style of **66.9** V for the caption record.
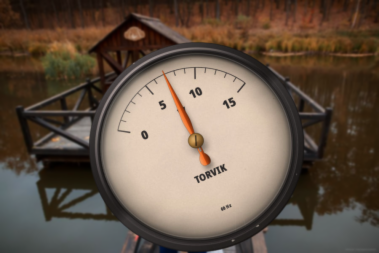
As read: **7** V
